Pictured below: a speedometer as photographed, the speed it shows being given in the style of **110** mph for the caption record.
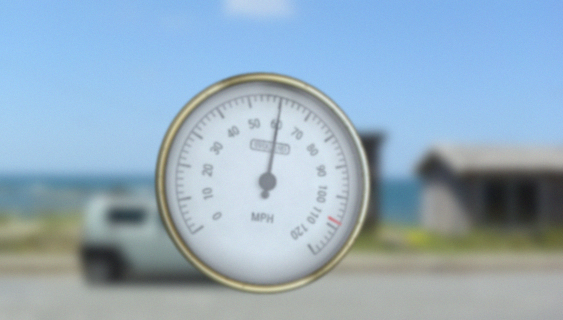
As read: **60** mph
